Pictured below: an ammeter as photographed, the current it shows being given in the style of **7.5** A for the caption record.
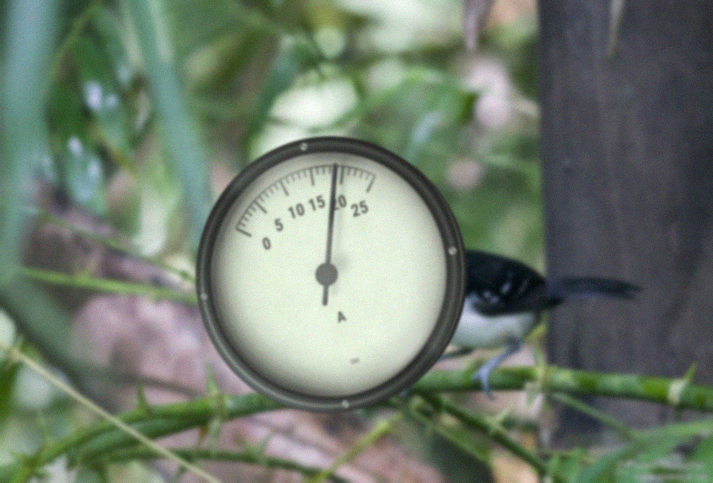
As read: **19** A
